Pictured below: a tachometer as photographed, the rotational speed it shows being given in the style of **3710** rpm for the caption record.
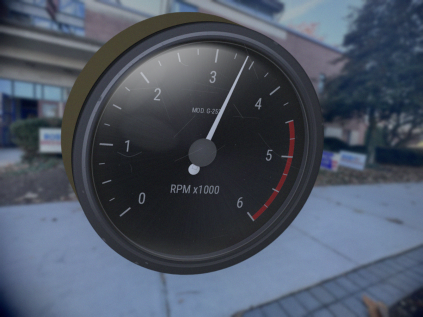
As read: **3375** rpm
